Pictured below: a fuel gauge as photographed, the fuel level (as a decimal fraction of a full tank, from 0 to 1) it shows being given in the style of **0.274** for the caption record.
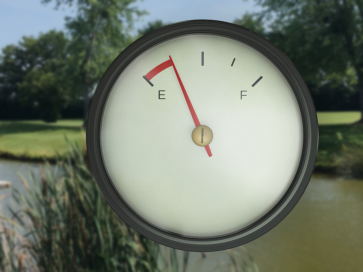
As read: **0.25**
